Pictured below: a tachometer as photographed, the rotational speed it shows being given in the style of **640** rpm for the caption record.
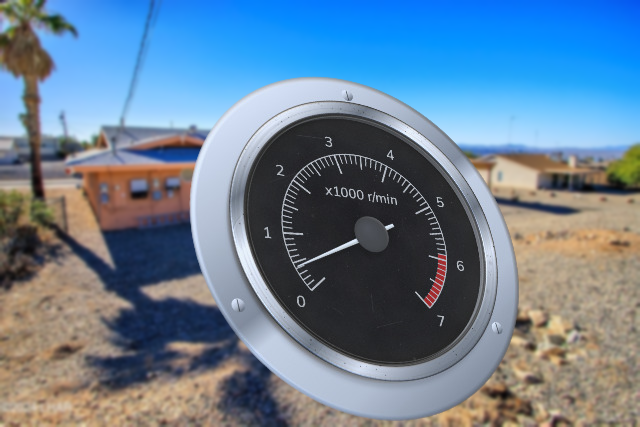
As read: **400** rpm
